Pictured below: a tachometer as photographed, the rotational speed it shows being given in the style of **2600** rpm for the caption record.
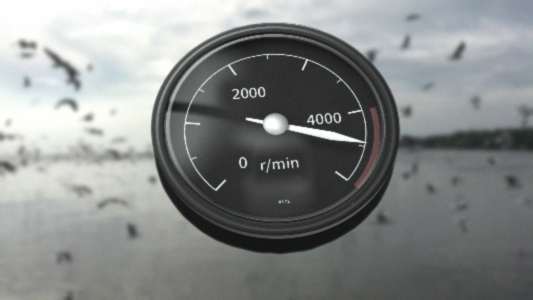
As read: **4500** rpm
